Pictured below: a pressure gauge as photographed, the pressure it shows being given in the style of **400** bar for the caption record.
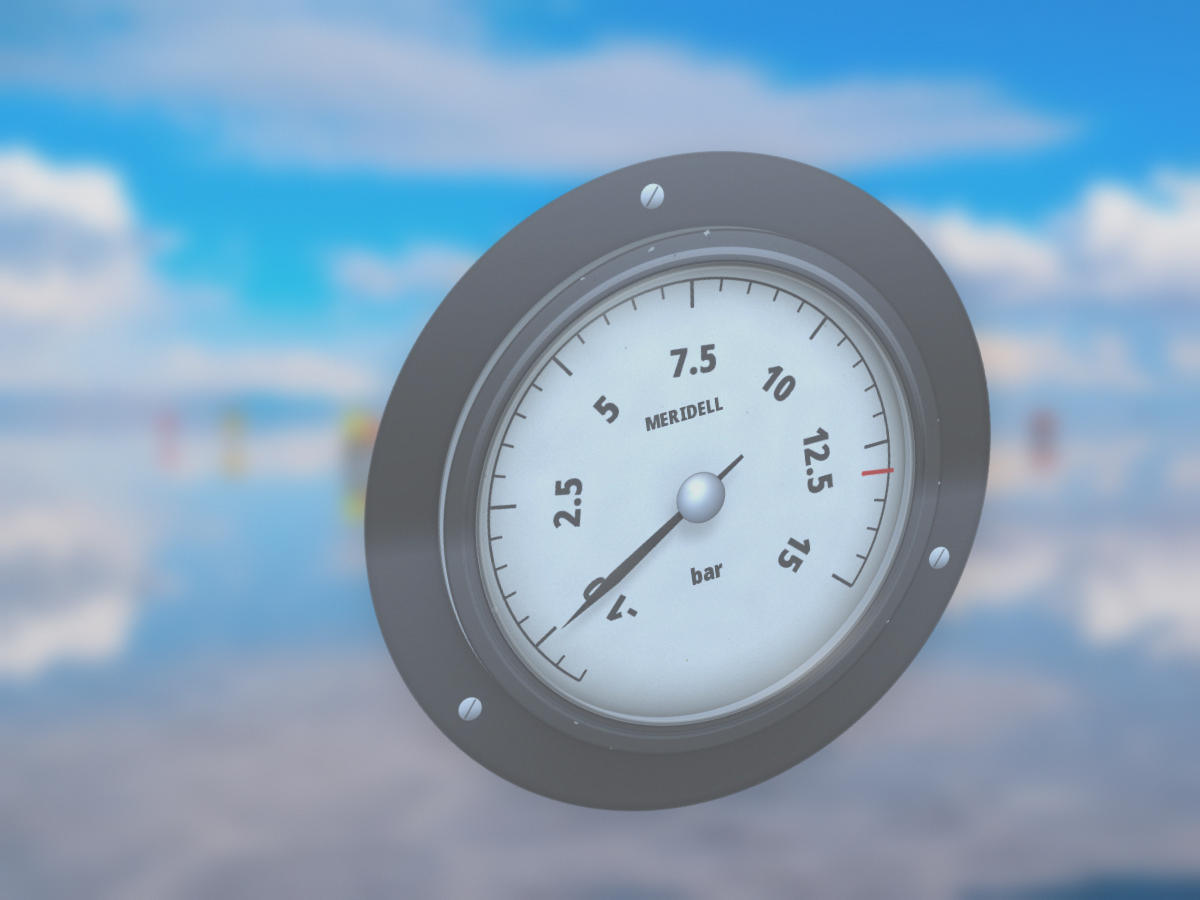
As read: **0** bar
